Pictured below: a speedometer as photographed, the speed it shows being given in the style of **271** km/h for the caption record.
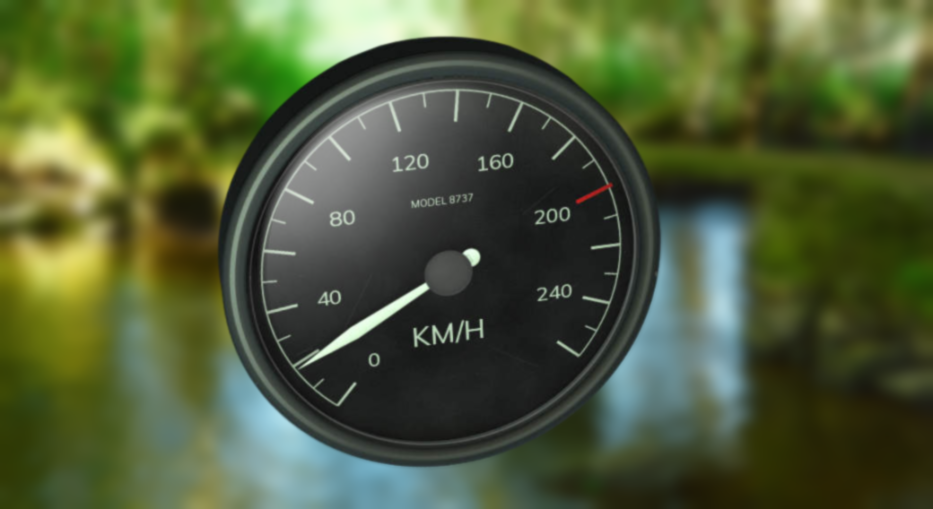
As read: **20** km/h
